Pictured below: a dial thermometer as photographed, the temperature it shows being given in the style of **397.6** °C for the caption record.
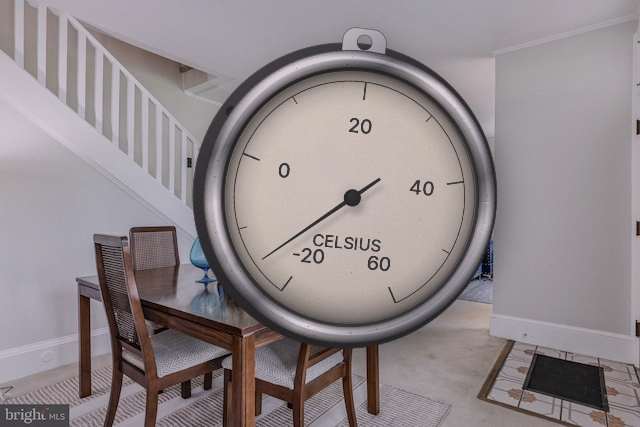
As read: **-15** °C
